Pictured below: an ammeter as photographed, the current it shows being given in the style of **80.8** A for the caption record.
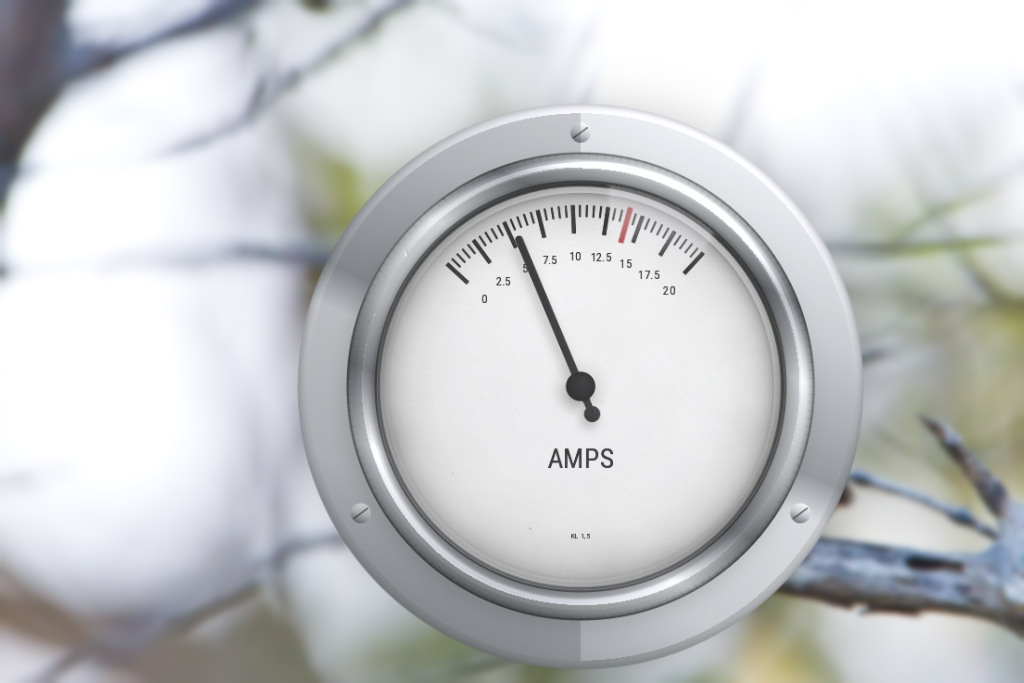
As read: **5.5** A
